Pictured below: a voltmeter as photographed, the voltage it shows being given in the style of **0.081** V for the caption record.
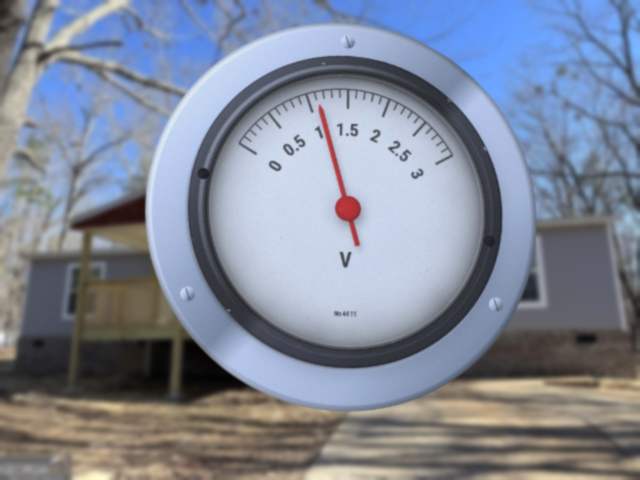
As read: **1.1** V
